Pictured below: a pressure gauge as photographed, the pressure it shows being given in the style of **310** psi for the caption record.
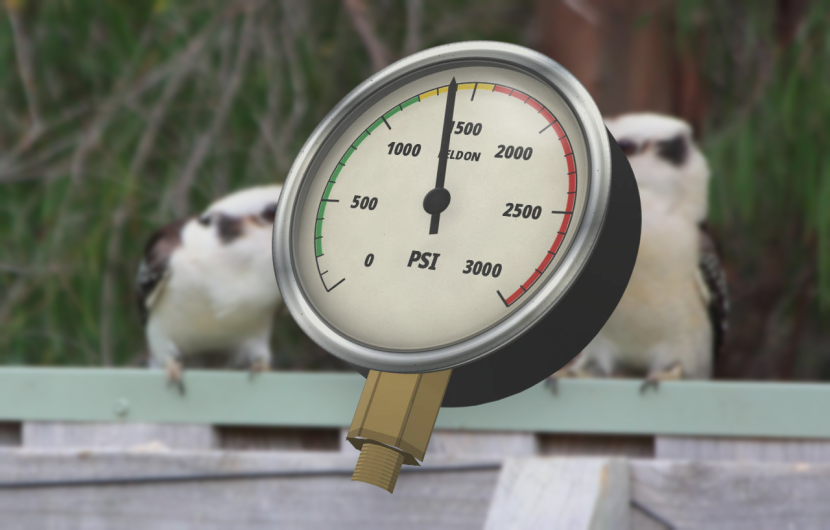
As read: **1400** psi
